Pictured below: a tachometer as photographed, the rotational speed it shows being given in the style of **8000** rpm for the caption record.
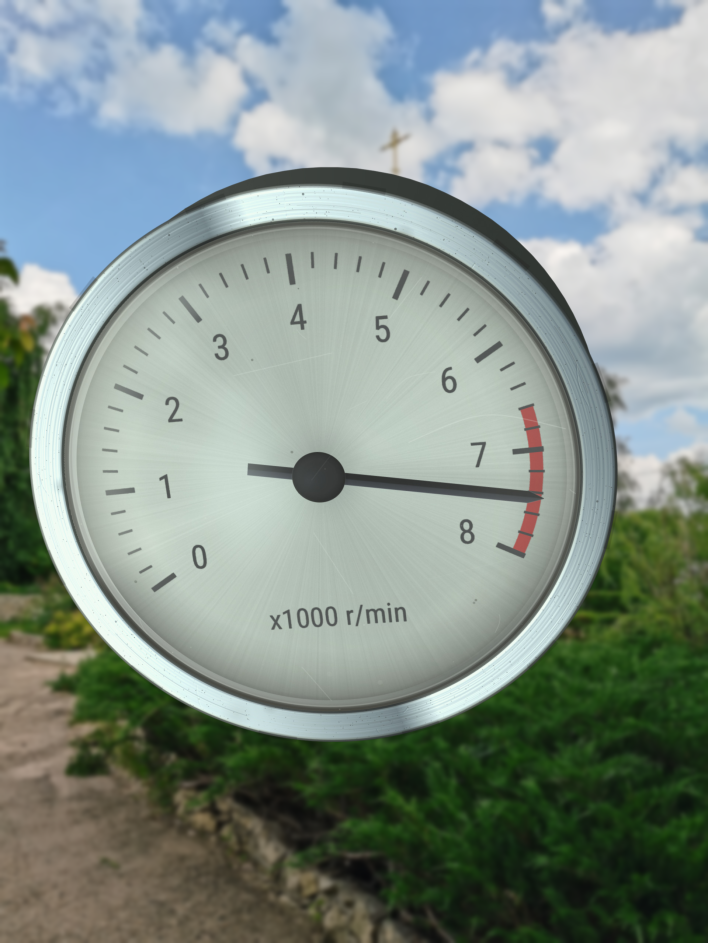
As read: **7400** rpm
